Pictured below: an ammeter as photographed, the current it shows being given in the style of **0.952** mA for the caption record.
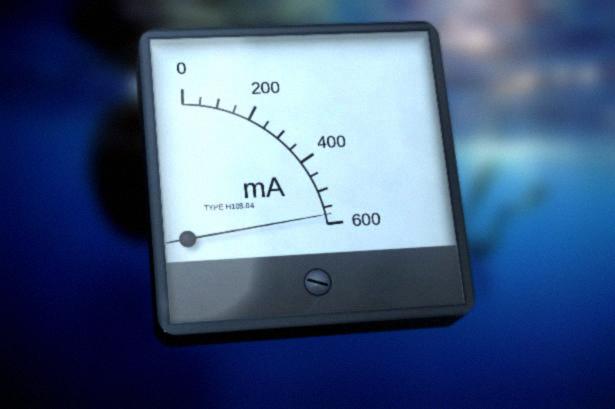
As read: **575** mA
